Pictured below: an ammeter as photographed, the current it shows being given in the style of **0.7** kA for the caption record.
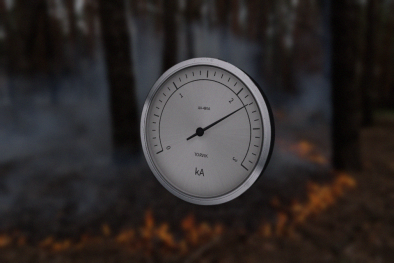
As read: **2.2** kA
